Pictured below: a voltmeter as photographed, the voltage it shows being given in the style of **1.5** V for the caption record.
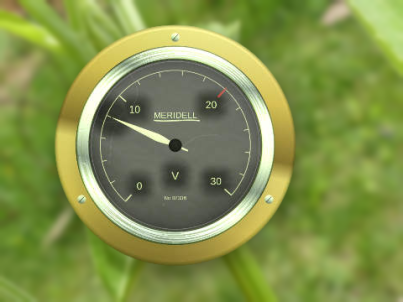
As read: **8** V
